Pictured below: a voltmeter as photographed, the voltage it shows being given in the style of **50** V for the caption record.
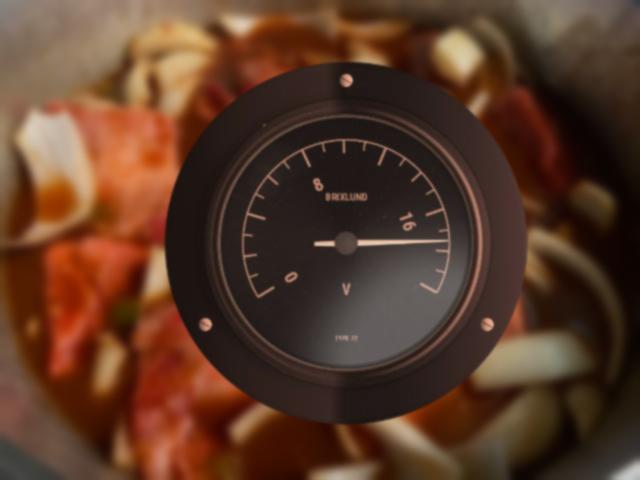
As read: **17.5** V
